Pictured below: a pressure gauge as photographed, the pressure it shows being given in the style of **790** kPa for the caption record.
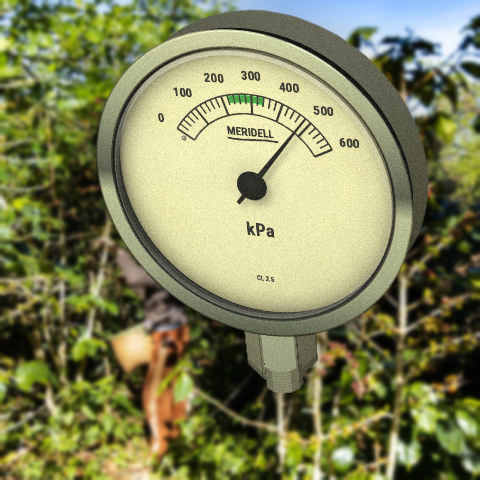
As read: **480** kPa
